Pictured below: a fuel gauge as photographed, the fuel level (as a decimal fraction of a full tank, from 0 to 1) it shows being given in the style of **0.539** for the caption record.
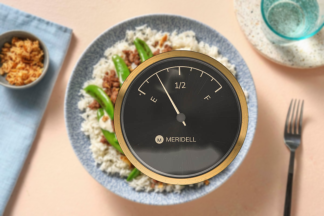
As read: **0.25**
